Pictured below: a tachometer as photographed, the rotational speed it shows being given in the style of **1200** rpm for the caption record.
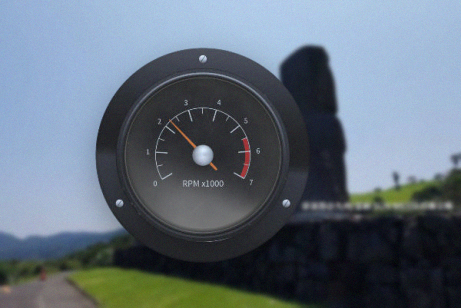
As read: **2250** rpm
